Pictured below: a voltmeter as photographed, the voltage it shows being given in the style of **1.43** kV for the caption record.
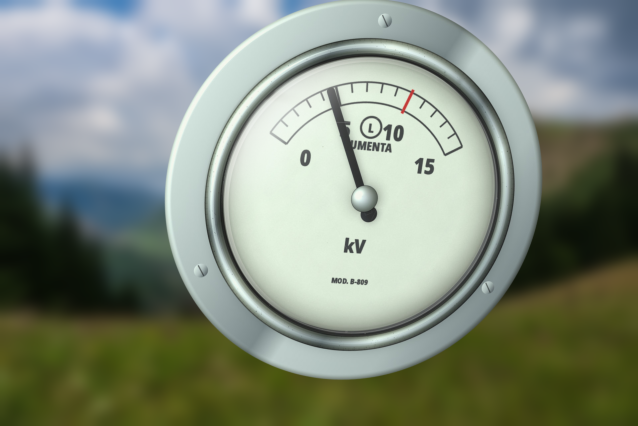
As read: **4.5** kV
